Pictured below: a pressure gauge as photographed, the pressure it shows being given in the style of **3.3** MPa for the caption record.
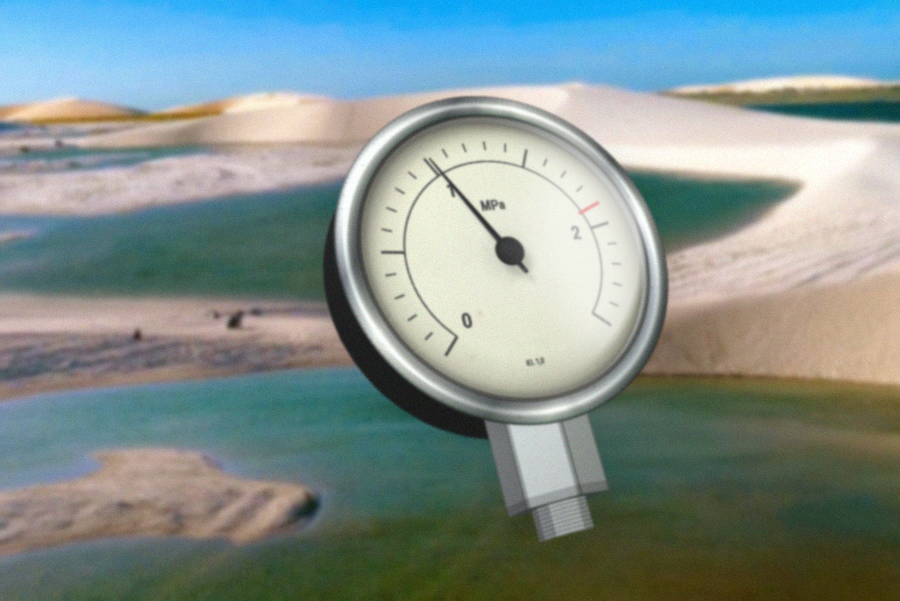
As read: **1** MPa
